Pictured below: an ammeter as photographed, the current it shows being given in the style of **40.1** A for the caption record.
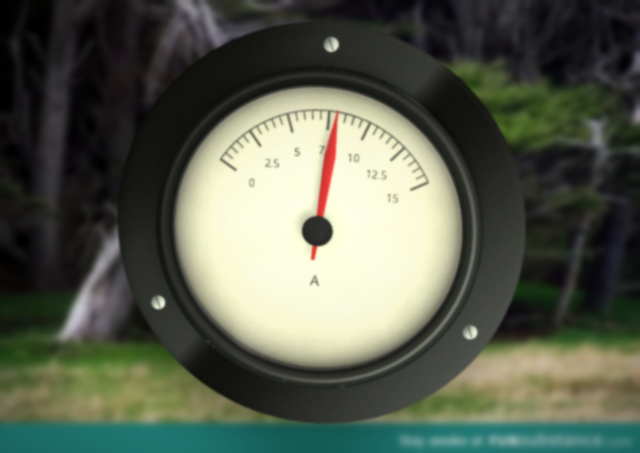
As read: **8** A
